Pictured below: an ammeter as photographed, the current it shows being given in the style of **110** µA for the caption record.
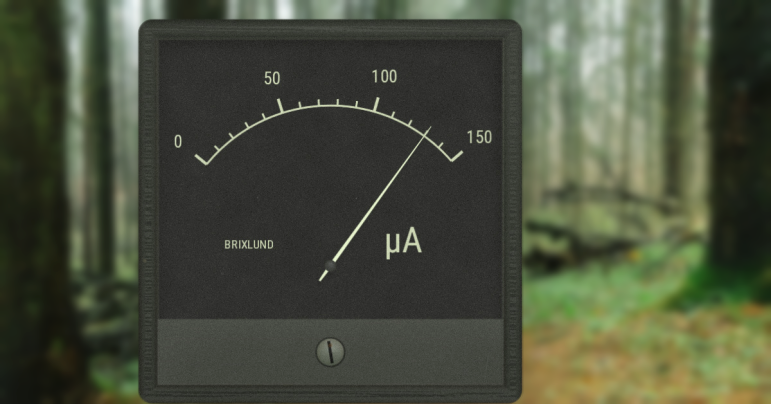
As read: **130** µA
